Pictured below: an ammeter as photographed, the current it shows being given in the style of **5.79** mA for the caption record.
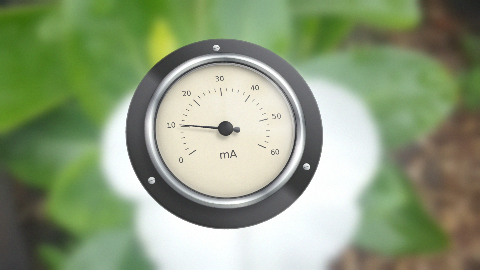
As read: **10** mA
